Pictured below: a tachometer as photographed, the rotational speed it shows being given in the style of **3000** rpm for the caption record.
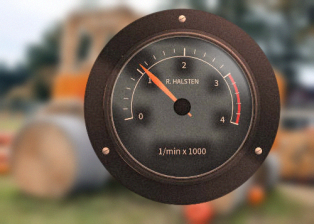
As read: **1100** rpm
